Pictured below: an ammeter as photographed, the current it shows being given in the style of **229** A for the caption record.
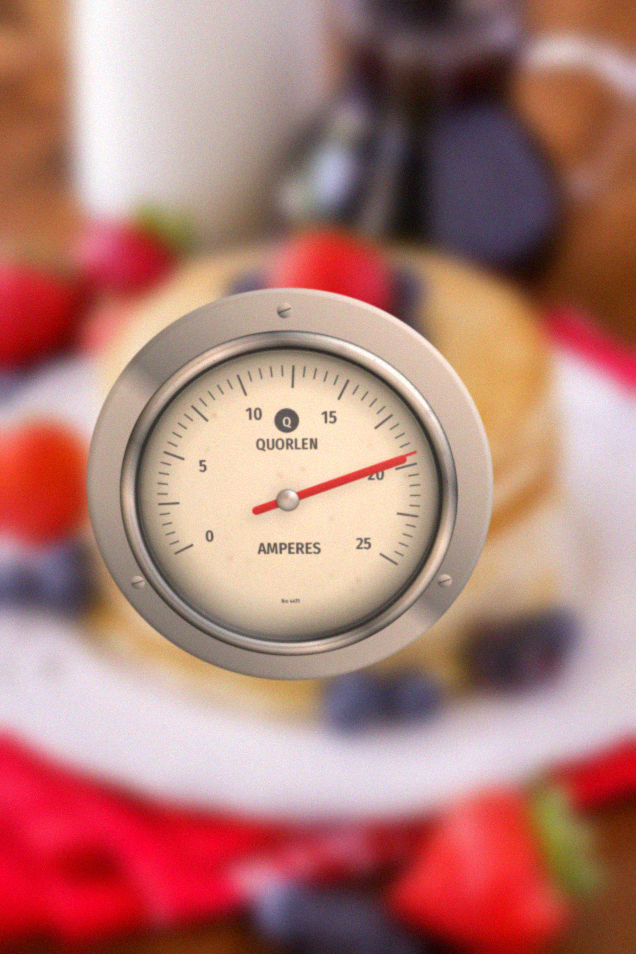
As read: **19.5** A
